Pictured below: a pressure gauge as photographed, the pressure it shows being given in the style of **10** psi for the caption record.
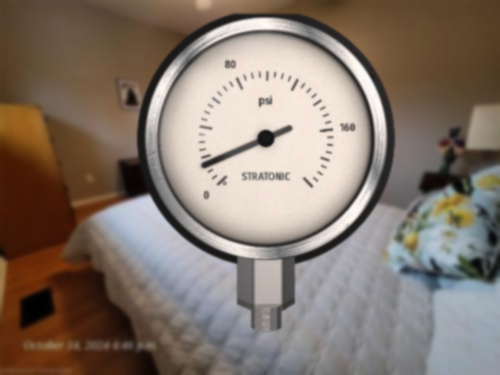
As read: **15** psi
